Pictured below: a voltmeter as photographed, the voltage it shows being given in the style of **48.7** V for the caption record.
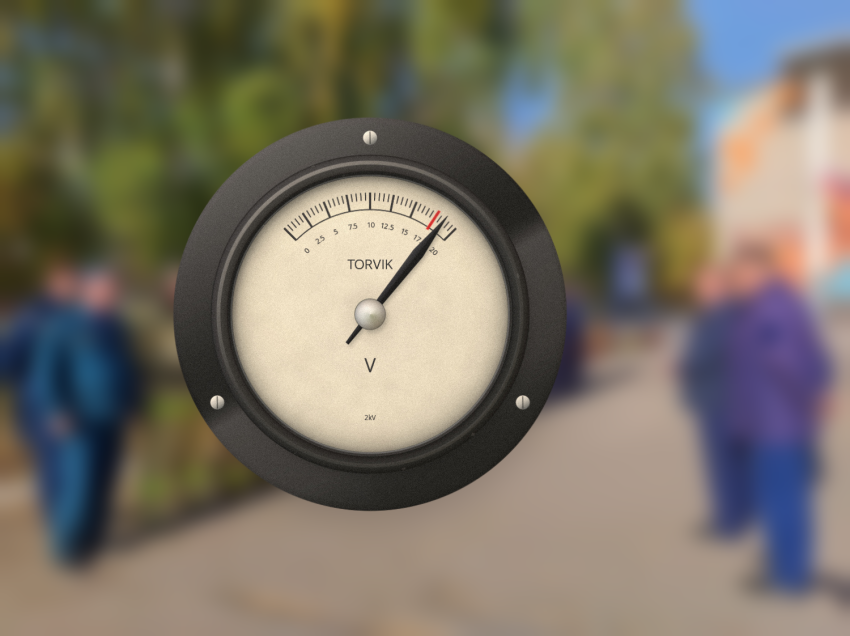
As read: **18.5** V
